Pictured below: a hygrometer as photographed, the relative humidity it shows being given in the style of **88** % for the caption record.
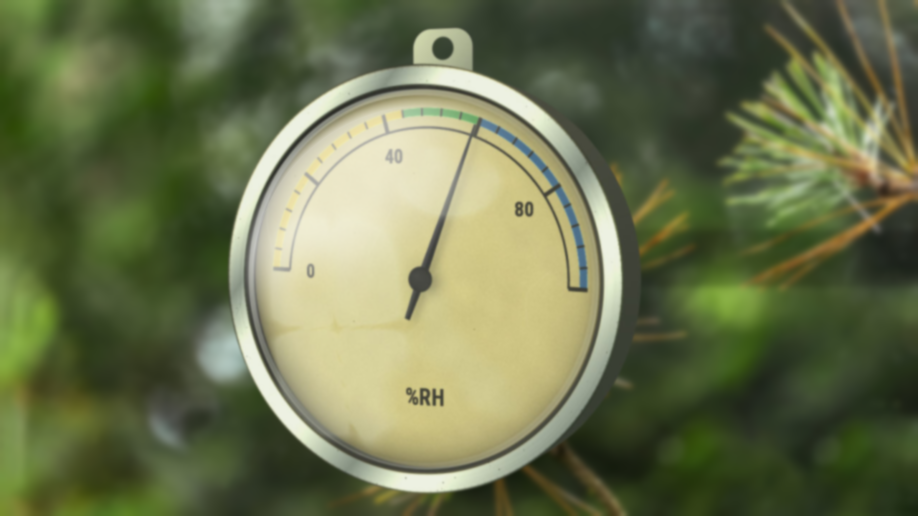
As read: **60** %
